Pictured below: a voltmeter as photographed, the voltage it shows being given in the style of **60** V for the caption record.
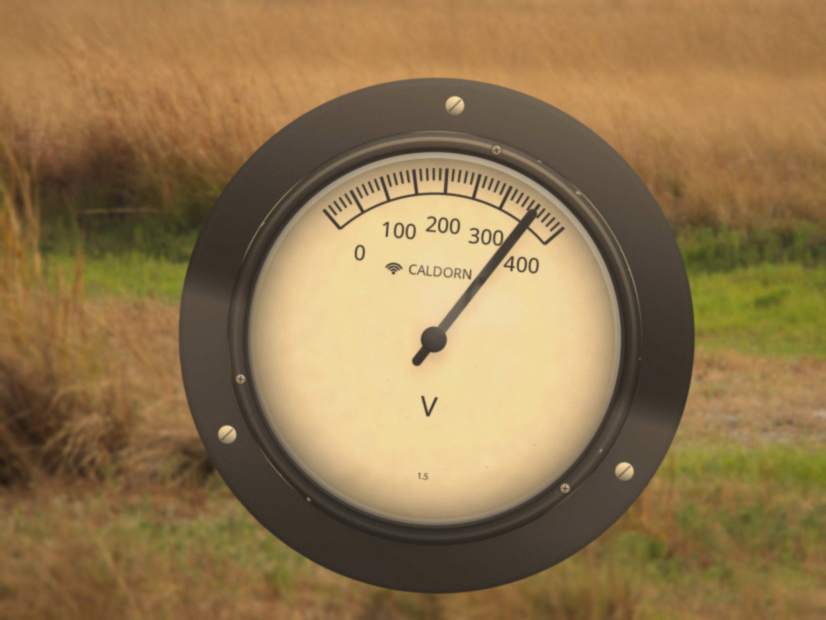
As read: **350** V
